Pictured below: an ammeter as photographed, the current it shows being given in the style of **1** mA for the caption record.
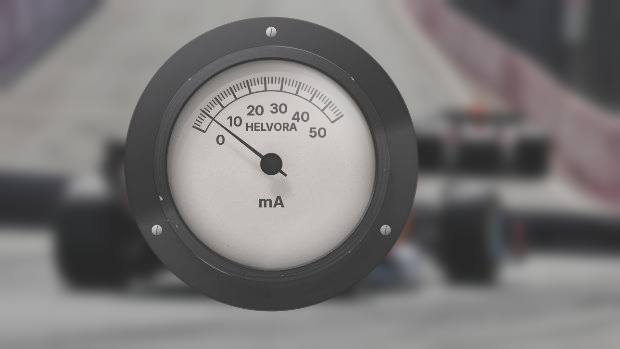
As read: **5** mA
